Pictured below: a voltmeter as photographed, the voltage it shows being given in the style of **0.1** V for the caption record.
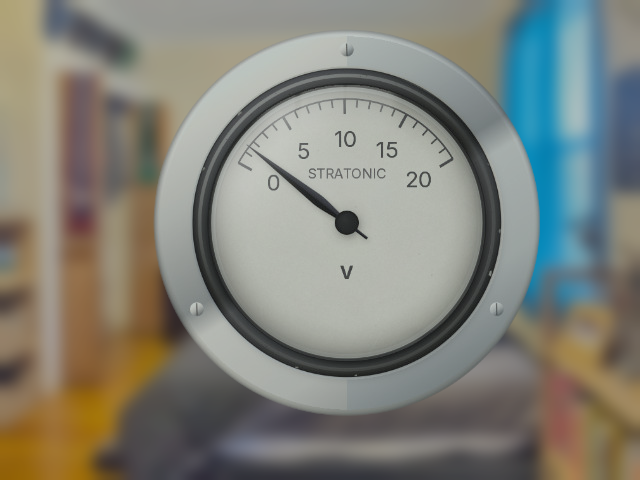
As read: **1.5** V
